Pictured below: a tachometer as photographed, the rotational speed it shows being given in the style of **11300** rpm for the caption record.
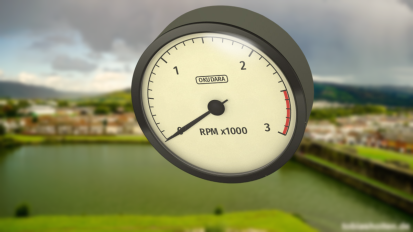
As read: **0** rpm
